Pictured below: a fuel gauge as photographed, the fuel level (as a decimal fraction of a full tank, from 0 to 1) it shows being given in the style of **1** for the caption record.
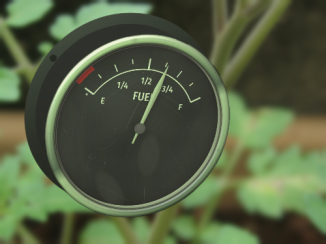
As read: **0.625**
